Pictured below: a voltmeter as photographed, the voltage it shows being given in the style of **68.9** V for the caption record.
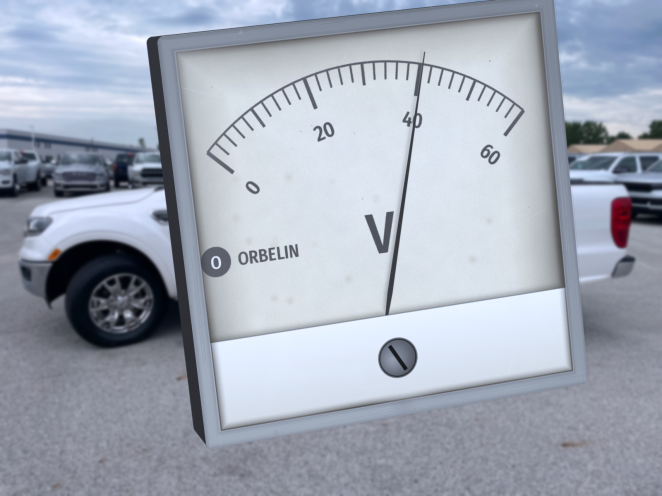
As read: **40** V
